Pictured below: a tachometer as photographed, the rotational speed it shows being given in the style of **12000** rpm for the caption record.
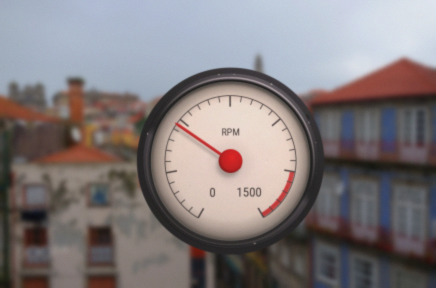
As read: **475** rpm
